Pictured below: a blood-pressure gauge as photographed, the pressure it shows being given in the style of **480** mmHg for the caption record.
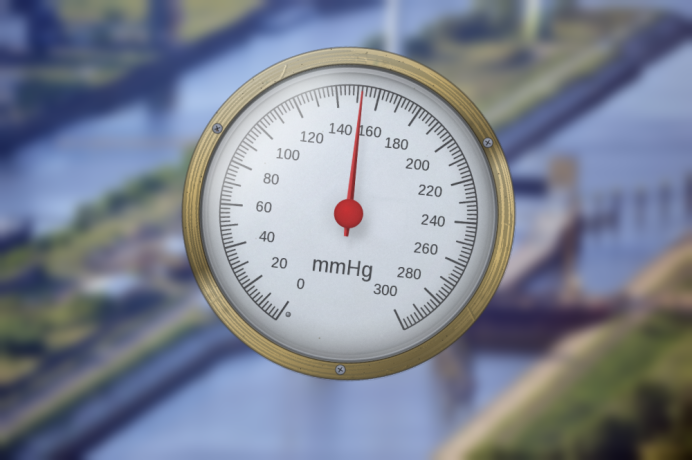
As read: **152** mmHg
